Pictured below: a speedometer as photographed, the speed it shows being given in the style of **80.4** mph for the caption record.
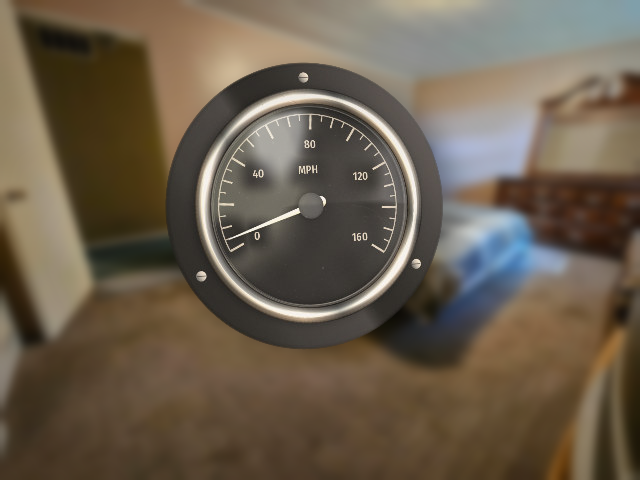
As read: **5** mph
